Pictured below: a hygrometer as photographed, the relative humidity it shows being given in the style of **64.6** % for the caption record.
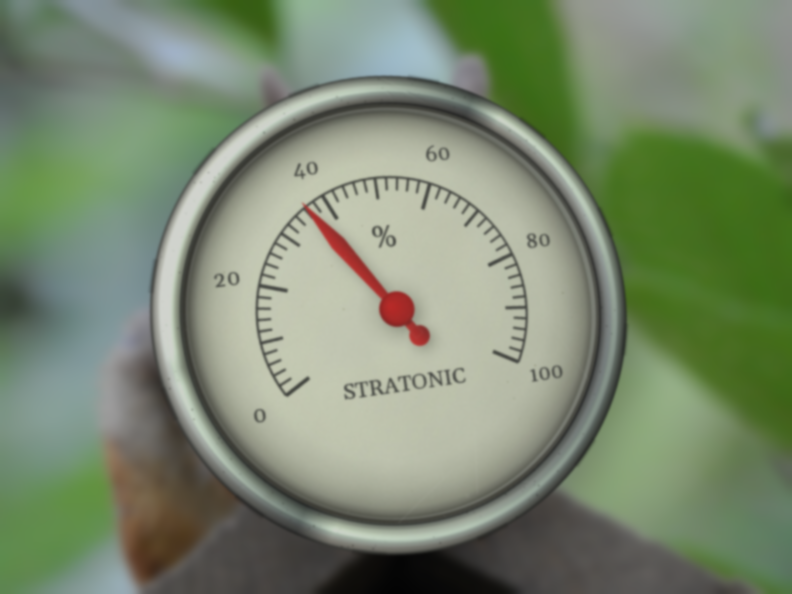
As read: **36** %
